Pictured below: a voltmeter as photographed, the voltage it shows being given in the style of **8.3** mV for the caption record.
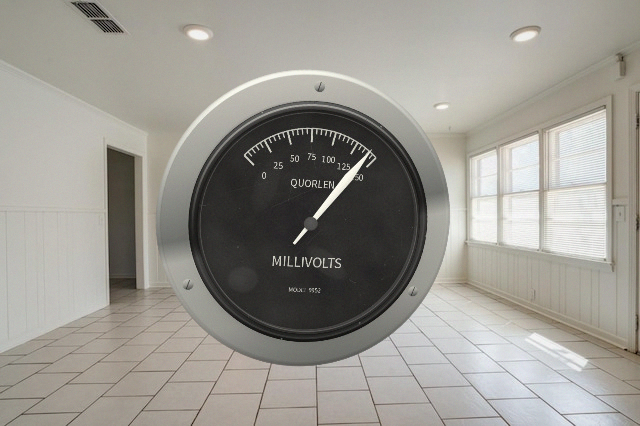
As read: **140** mV
